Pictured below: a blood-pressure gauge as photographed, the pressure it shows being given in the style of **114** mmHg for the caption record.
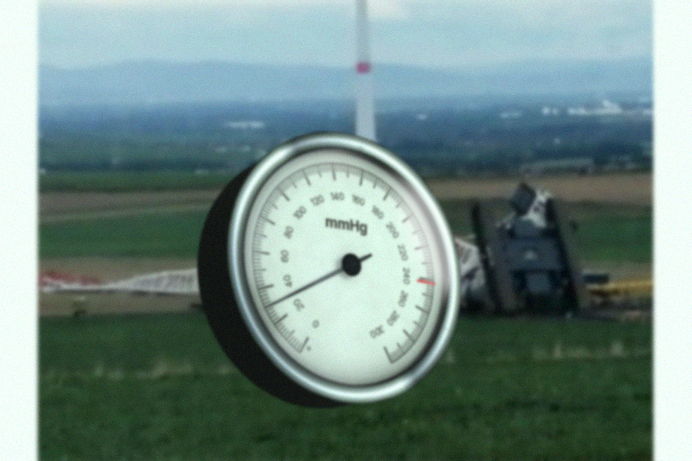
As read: **30** mmHg
